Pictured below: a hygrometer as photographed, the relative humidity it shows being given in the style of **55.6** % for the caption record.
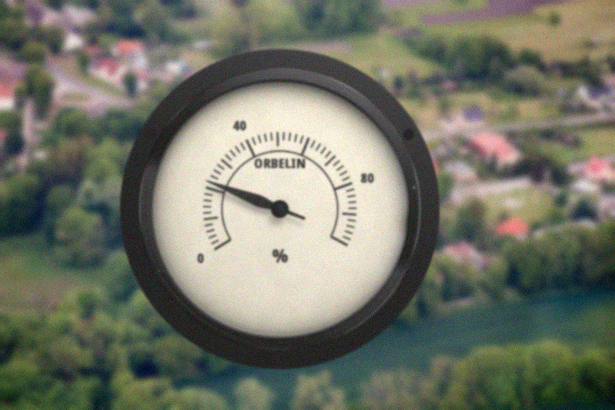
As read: **22** %
